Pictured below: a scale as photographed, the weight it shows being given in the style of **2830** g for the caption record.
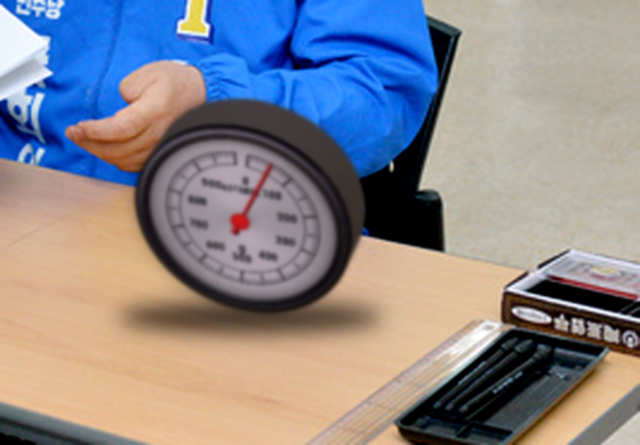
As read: **50** g
